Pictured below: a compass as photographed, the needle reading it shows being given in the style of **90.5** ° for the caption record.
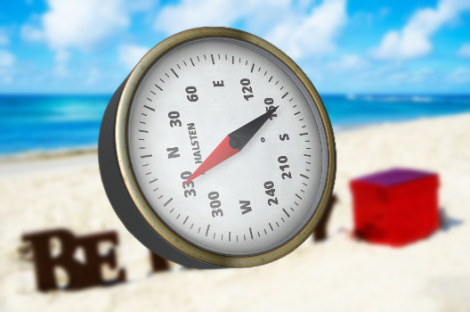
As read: **332.5** °
